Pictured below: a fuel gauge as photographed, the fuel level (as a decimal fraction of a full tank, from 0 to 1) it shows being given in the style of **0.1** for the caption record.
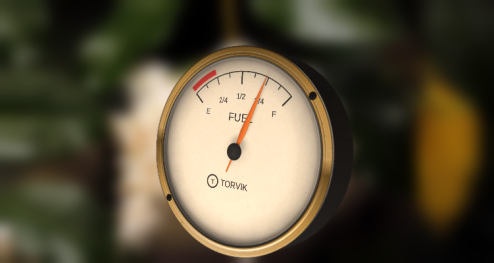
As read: **0.75**
